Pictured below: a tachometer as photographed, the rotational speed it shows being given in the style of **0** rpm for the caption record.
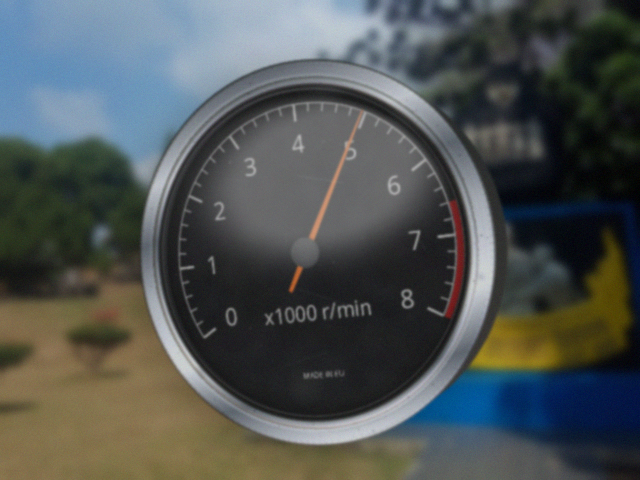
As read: **5000** rpm
